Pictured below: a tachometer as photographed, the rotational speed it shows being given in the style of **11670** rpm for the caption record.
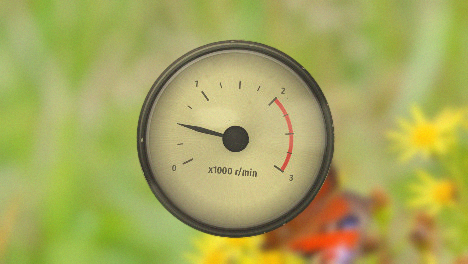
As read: **500** rpm
